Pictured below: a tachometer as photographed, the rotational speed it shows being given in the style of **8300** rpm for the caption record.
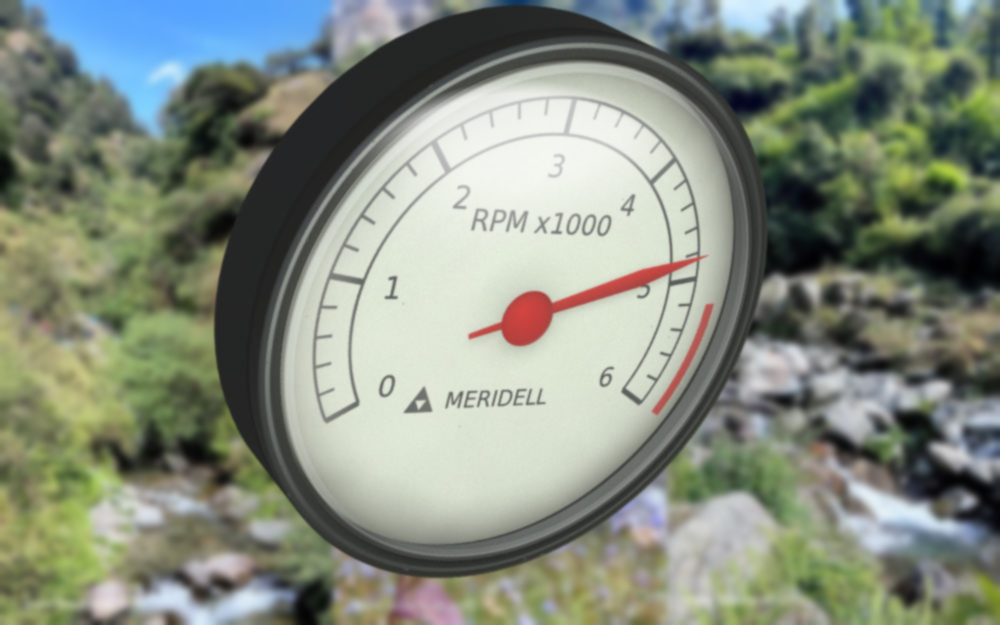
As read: **4800** rpm
